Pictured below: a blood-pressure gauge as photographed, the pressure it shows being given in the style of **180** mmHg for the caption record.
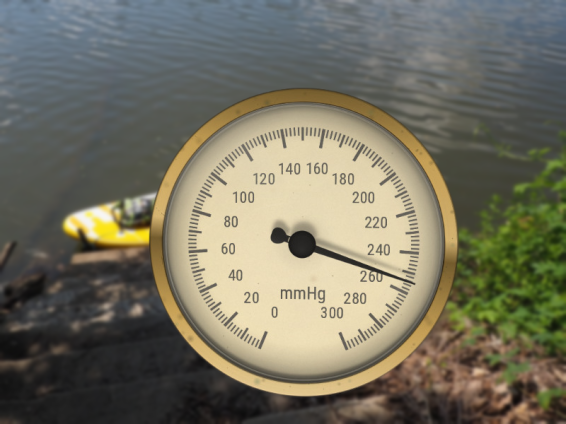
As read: **254** mmHg
